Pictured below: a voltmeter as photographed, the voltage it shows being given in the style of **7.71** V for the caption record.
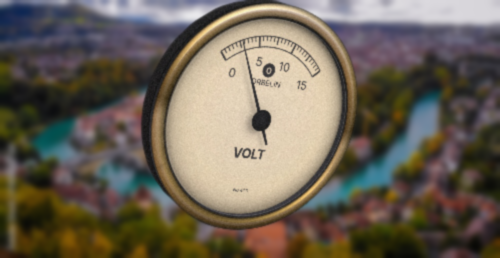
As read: **2.5** V
